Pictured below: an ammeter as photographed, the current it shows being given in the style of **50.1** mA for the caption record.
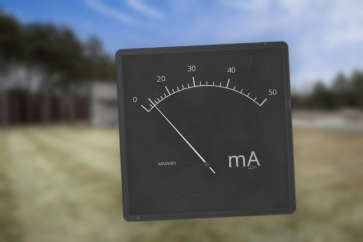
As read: **10** mA
